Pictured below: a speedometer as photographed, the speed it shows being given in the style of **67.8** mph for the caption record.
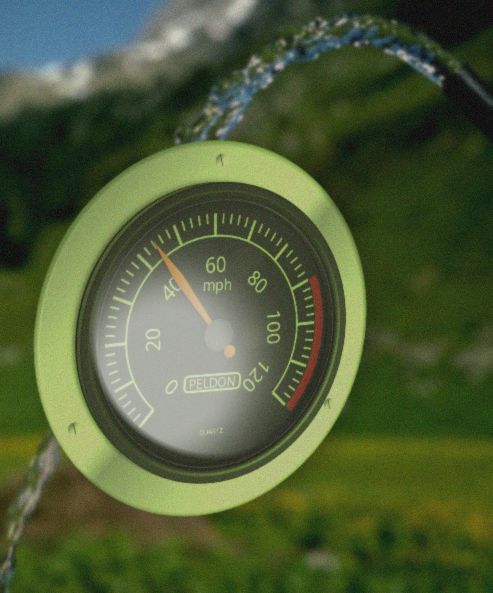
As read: **44** mph
